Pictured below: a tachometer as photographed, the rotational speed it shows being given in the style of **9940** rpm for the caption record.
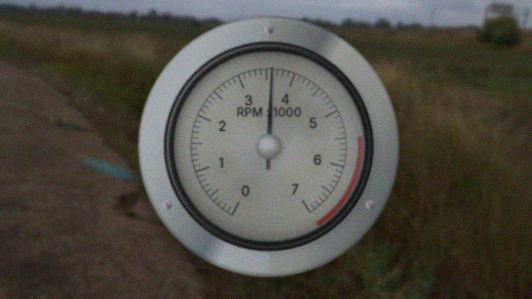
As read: **3600** rpm
